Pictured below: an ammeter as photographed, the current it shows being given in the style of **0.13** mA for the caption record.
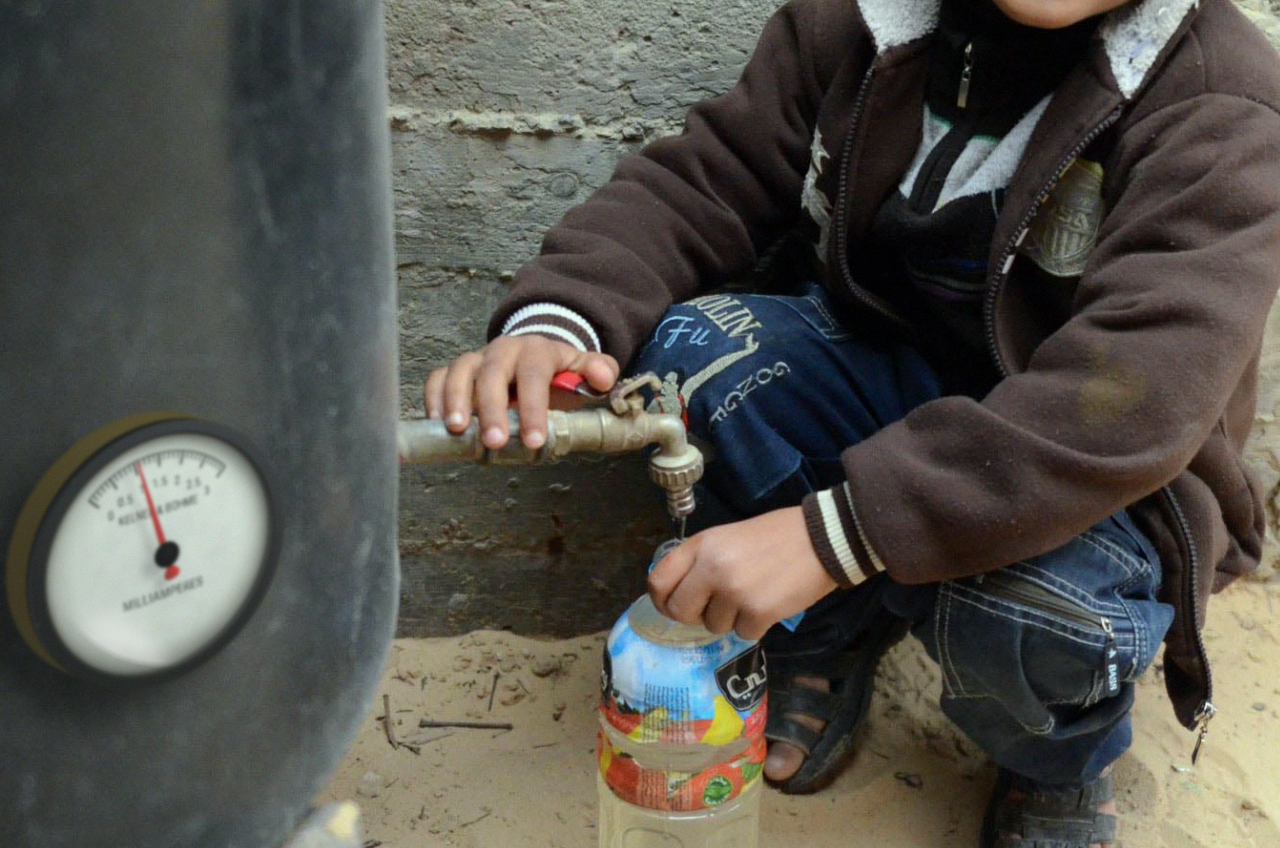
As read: **1** mA
